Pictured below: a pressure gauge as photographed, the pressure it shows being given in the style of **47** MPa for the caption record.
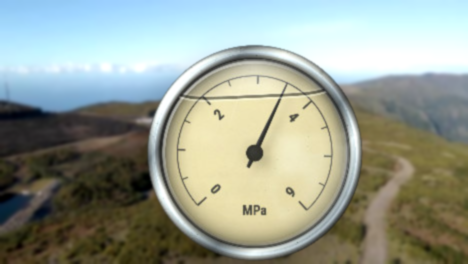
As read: **3.5** MPa
